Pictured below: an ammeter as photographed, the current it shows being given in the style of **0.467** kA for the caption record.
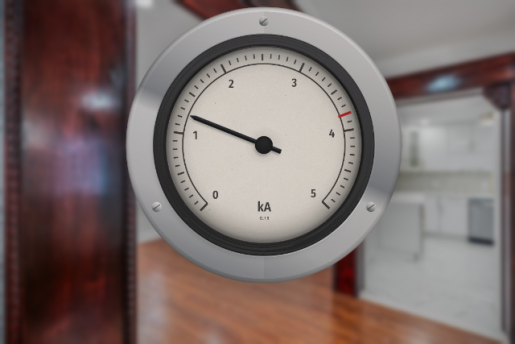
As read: **1.25** kA
